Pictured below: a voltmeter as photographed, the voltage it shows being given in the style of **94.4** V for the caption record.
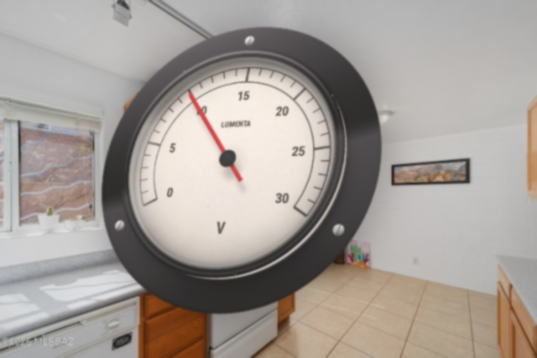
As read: **10** V
